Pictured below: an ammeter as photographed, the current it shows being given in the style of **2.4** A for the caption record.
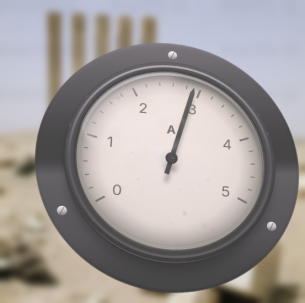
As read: **2.9** A
